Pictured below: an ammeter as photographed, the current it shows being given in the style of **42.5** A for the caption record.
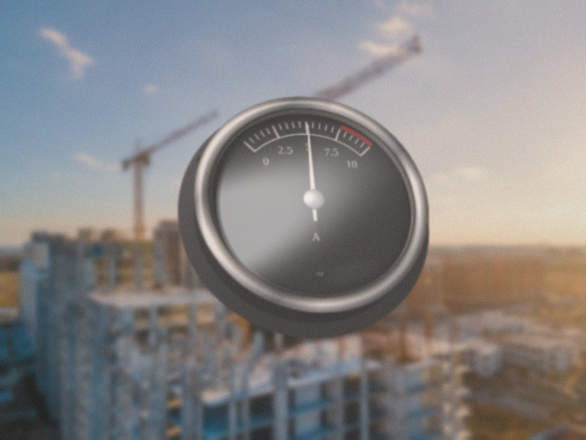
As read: **5** A
